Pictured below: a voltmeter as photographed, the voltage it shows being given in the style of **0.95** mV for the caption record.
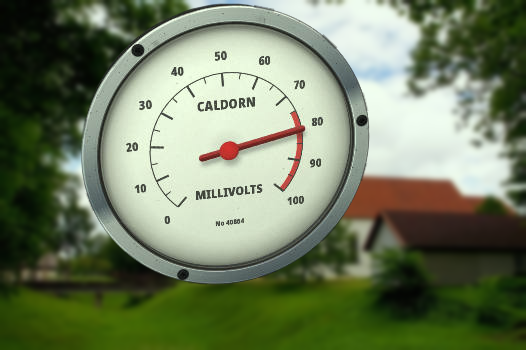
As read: **80** mV
